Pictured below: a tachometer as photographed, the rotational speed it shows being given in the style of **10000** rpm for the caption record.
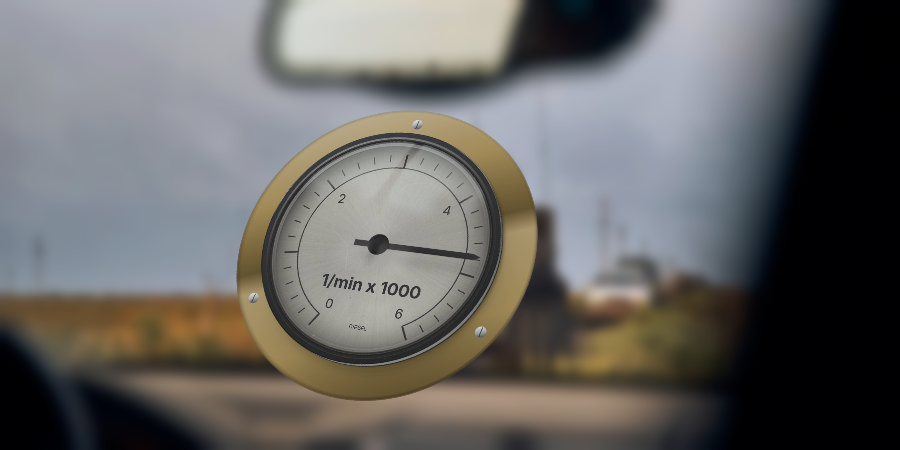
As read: **4800** rpm
